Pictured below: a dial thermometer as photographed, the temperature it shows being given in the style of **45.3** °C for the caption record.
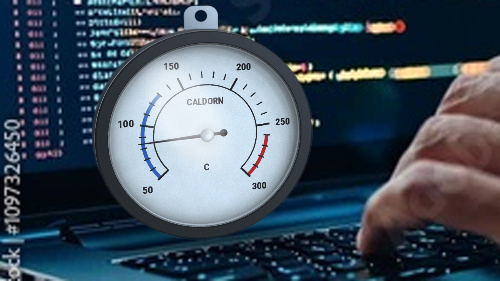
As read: **85** °C
